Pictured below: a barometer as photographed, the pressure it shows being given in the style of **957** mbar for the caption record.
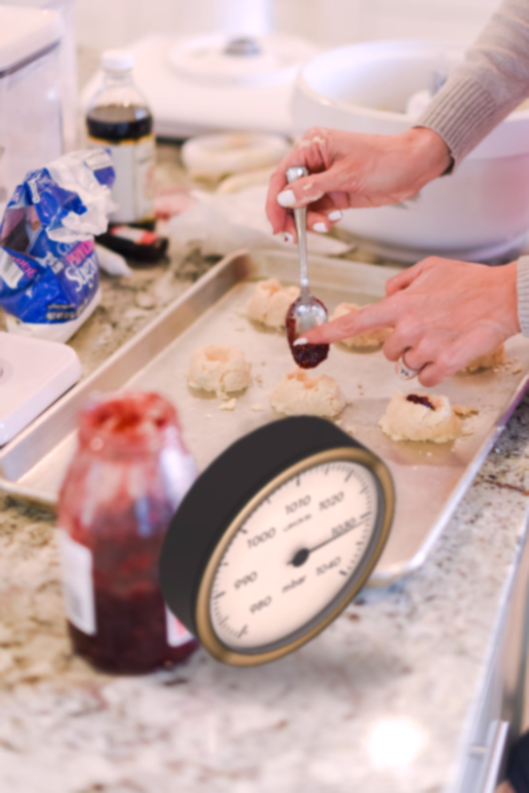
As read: **1030** mbar
